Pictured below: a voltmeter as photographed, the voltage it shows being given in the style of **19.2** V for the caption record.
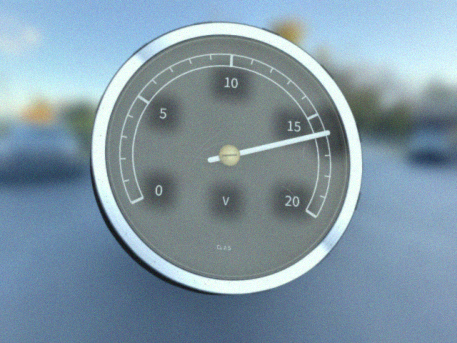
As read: **16** V
